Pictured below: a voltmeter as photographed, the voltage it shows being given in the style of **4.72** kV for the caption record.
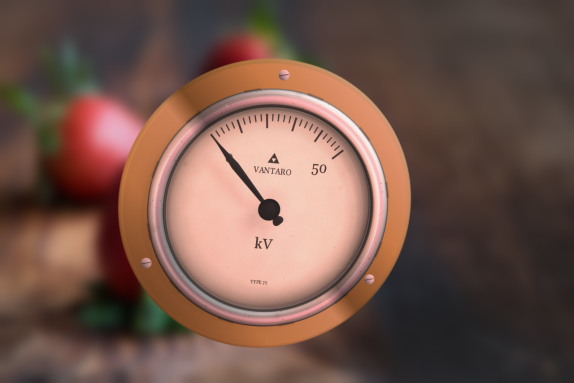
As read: **0** kV
